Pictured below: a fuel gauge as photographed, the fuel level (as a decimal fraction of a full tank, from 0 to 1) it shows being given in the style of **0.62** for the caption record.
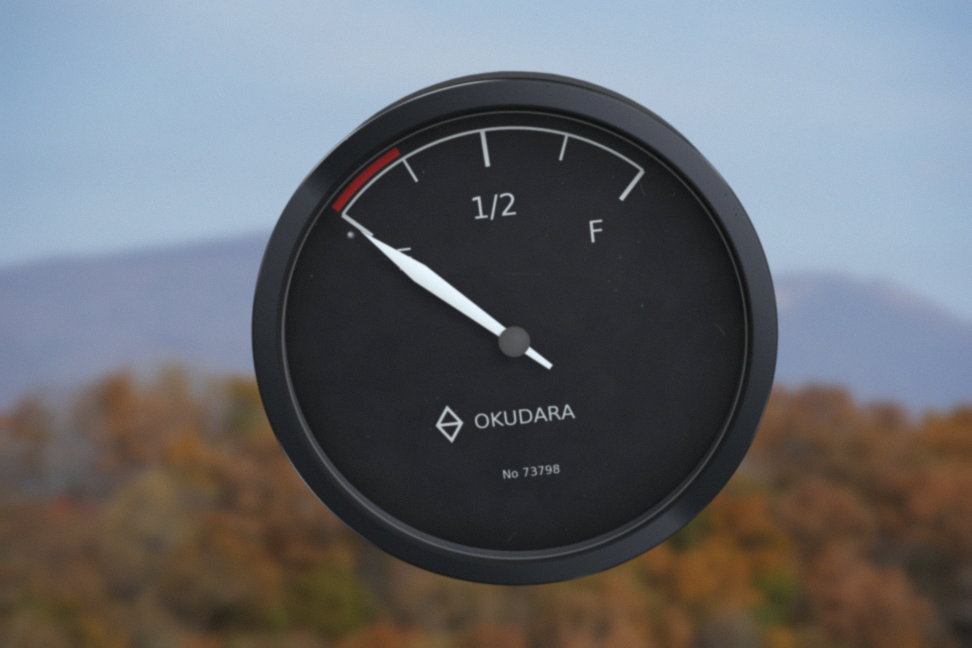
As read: **0**
